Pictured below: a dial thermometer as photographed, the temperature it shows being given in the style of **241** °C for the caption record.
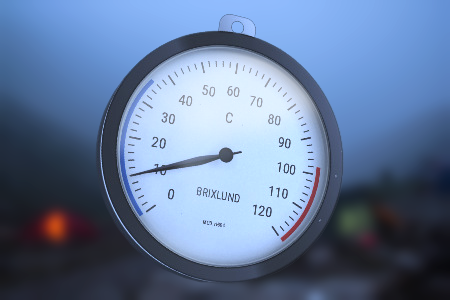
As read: **10** °C
